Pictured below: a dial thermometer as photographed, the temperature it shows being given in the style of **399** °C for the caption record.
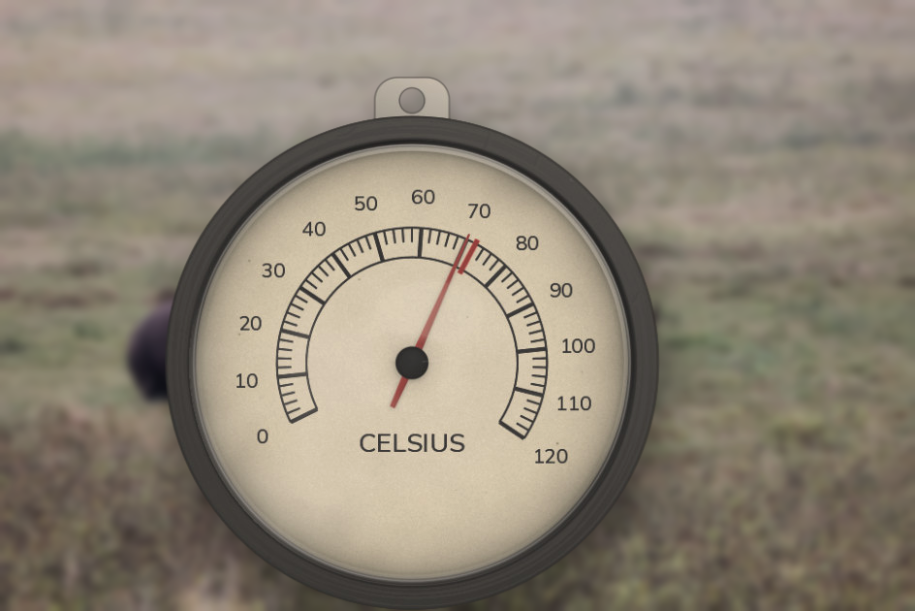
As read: **70** °C
